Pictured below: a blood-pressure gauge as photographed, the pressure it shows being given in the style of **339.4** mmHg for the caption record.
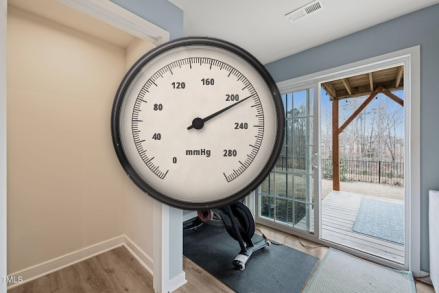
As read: **210** mmHg
